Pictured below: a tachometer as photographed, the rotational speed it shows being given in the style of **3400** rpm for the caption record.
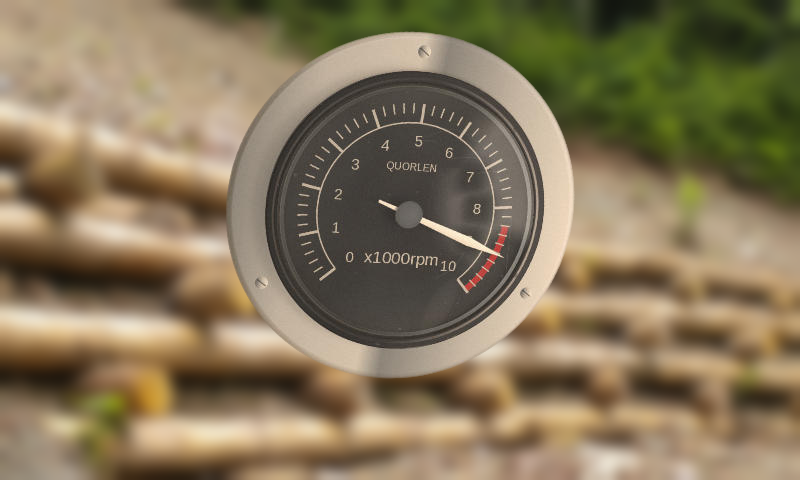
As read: **9000** rpm
